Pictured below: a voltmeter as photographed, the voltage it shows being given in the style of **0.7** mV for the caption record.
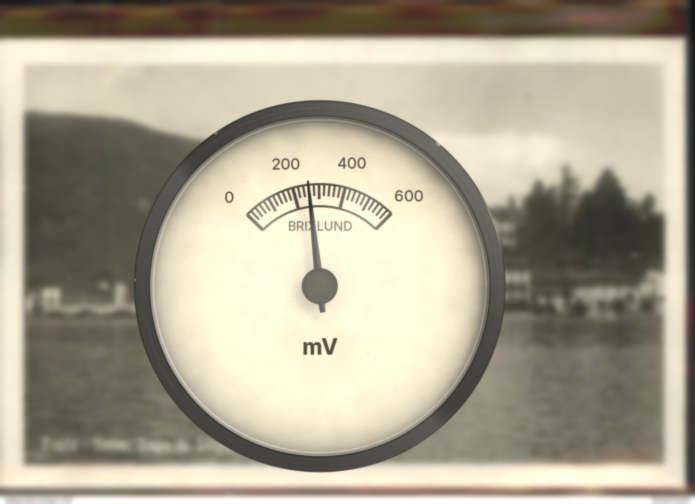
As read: **260** mV
